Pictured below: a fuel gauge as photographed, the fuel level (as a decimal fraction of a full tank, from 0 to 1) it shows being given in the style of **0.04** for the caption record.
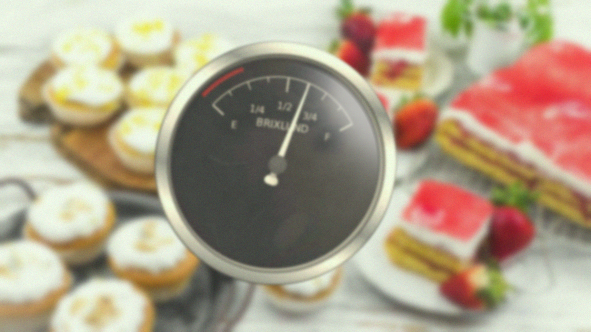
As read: **0.625**
